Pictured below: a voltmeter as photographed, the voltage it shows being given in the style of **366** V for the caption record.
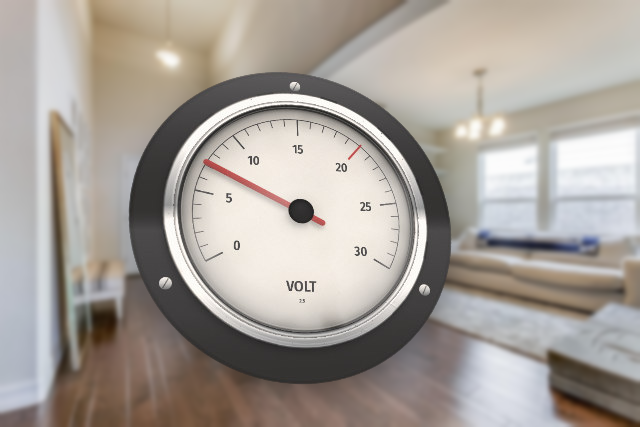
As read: **7** V
